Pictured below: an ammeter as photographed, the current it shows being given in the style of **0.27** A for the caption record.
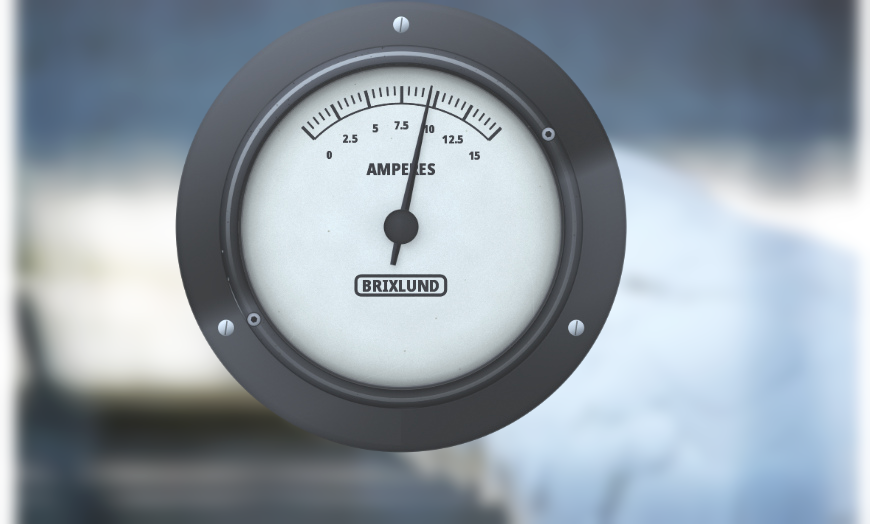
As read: **9.5** A
